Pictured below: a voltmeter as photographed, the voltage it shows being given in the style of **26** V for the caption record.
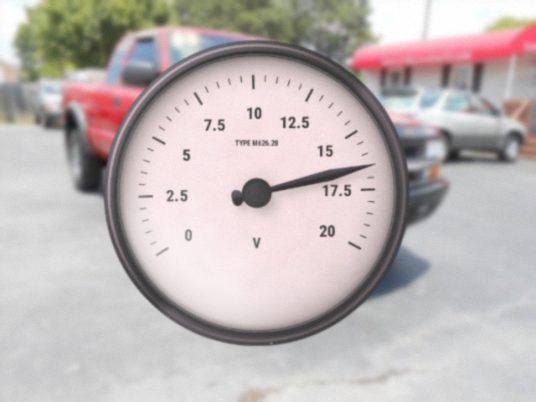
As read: **16.5** V
